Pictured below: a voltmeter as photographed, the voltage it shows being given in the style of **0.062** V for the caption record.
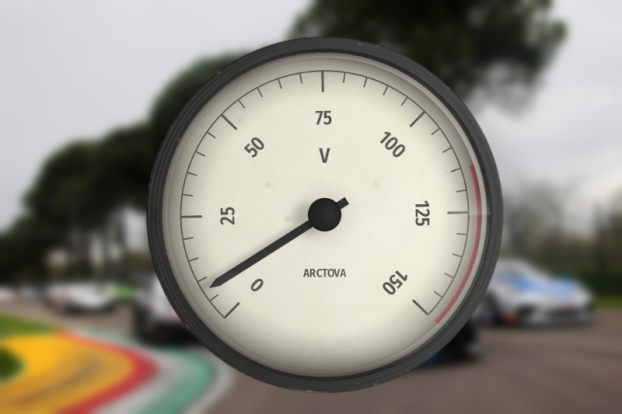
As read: **7.5** V
